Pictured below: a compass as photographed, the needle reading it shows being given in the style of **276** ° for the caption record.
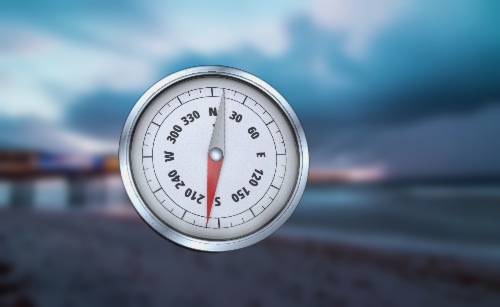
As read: **190** °
